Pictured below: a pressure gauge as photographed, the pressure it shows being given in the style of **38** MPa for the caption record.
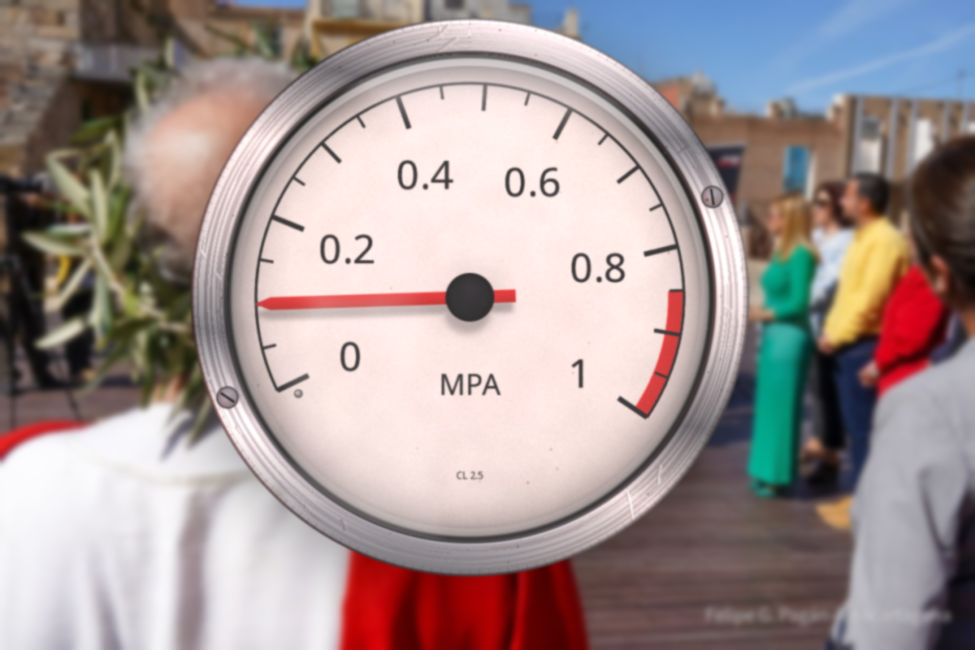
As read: **0.1** MPa
